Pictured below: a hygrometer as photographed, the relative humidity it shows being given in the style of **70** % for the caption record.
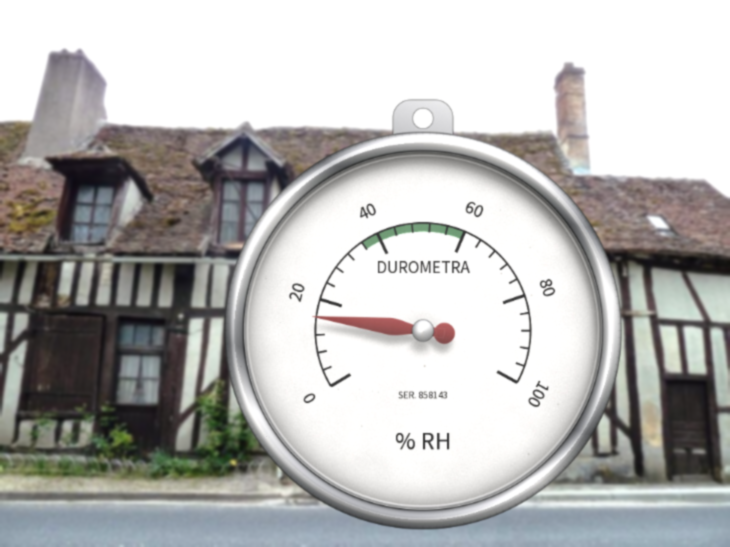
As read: **16** %
